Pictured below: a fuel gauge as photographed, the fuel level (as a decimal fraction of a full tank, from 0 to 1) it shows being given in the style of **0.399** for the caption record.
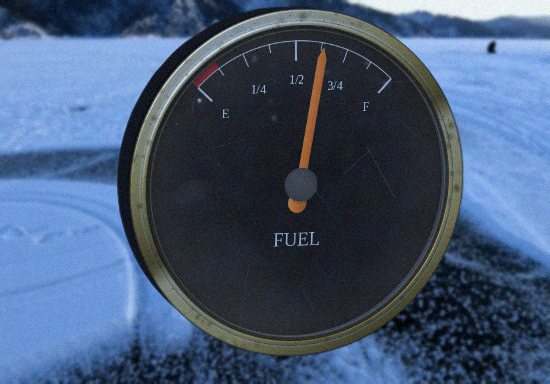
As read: **0.625**
